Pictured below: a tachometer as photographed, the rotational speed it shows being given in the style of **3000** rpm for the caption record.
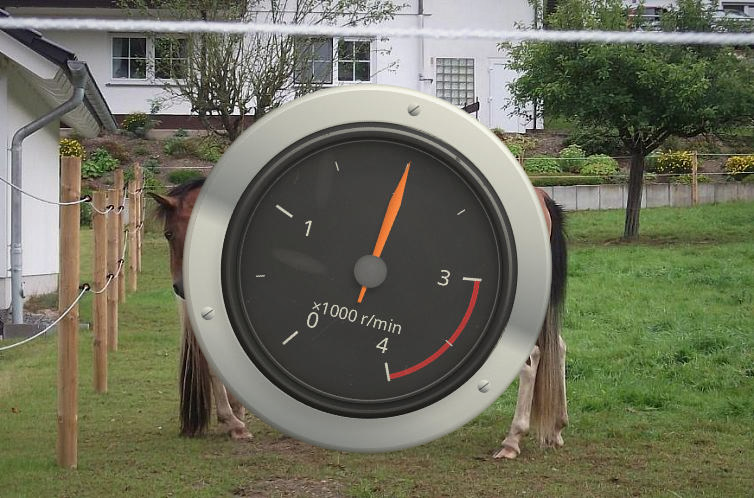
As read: **2000** rpm
